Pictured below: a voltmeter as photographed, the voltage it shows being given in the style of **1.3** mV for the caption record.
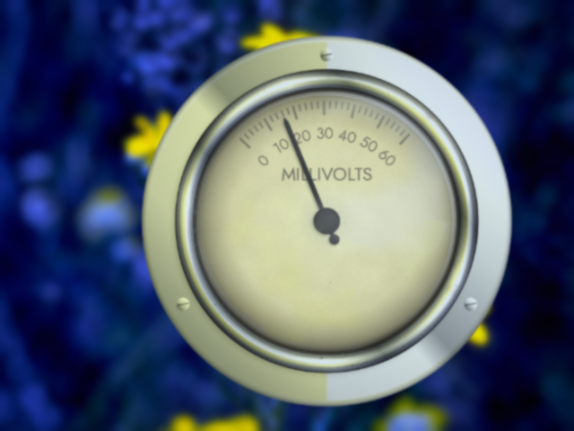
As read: **16** mV
